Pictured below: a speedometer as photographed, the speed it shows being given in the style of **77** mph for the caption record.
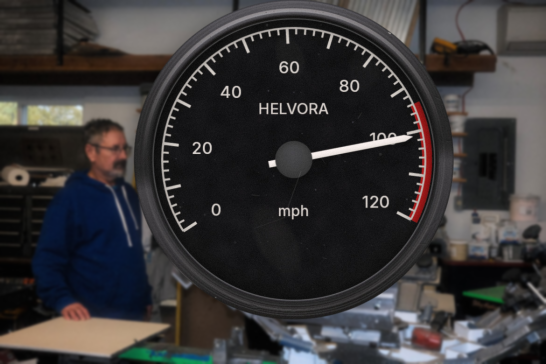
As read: **101** mph
